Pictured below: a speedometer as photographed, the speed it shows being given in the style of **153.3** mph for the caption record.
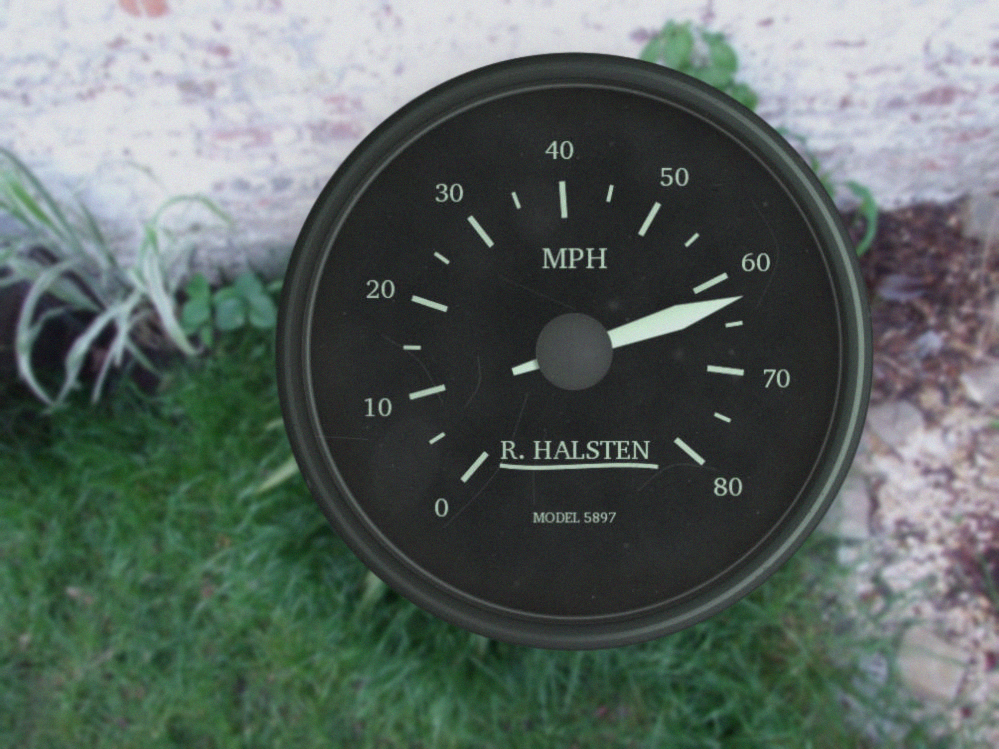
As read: **62.5** mph
